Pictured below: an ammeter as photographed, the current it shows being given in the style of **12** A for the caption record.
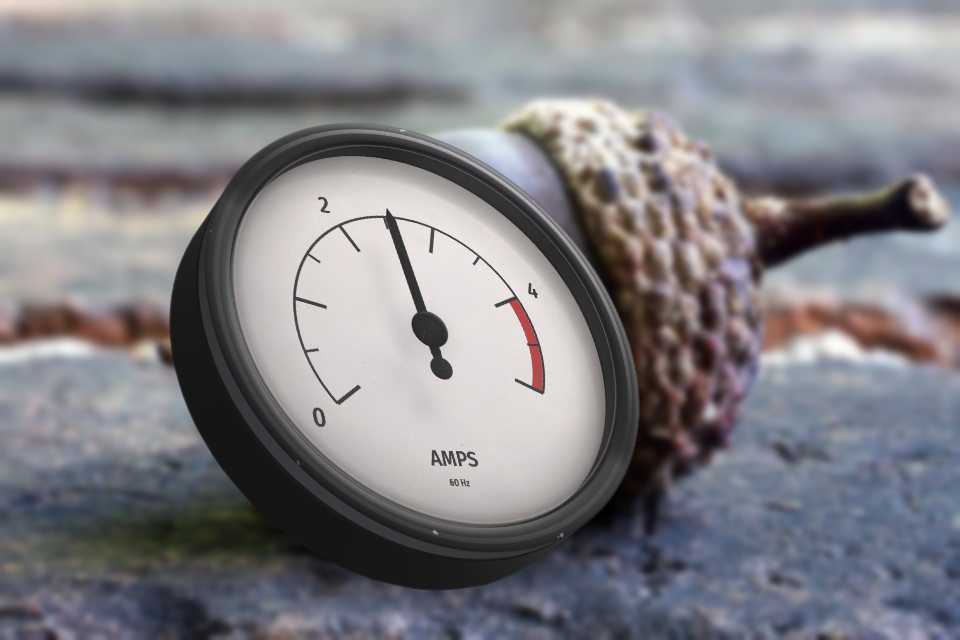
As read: **2.5** A
